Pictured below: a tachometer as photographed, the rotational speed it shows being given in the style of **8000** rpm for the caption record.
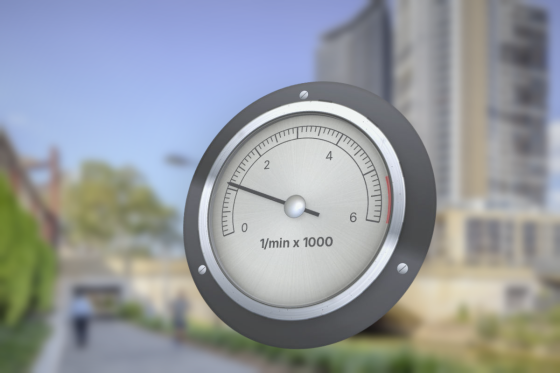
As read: **1100** rpm
